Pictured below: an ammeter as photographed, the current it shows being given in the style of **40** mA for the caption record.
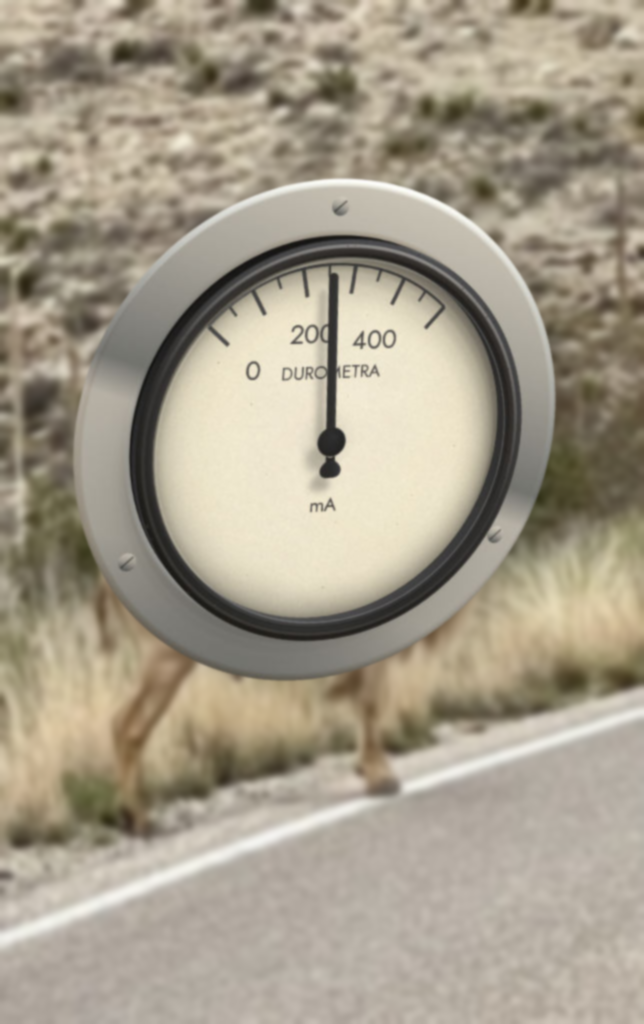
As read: **250** mA
